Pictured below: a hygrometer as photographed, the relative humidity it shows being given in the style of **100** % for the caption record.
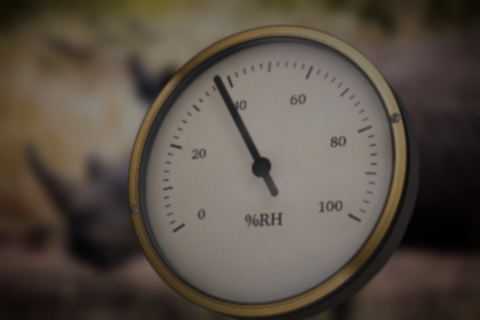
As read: **38** %
